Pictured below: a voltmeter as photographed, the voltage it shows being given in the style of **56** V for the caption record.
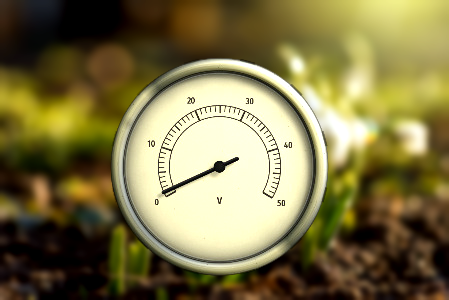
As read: **1** V
